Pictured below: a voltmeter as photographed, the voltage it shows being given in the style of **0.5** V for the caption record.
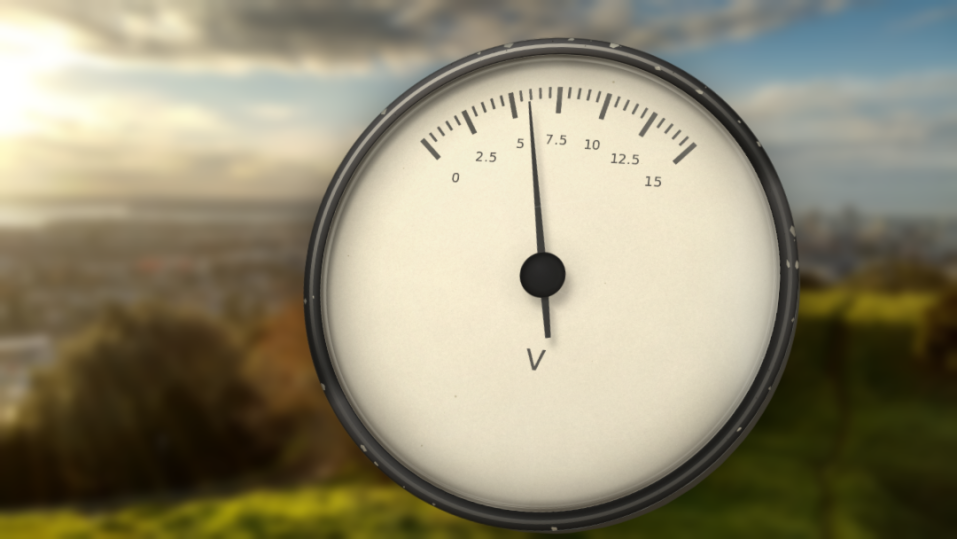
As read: **6** V
